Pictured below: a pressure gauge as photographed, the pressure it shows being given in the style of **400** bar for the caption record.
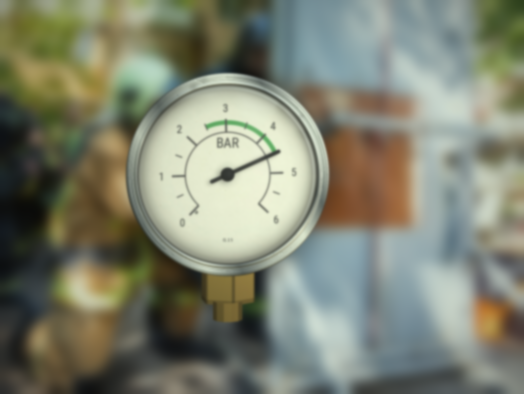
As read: **4.5** bar
